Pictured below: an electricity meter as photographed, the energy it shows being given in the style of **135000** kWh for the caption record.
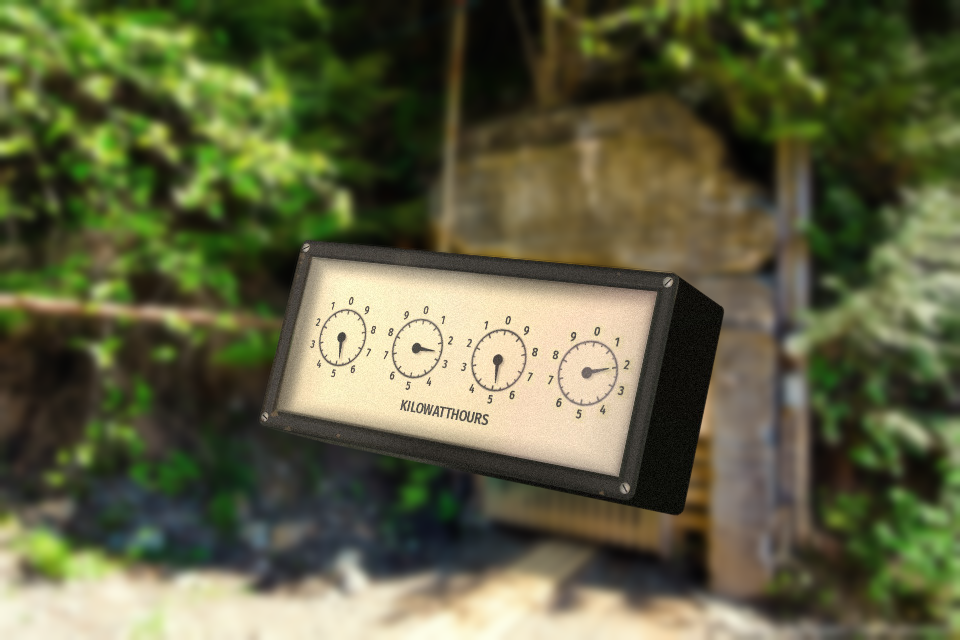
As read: **5252** kWh
